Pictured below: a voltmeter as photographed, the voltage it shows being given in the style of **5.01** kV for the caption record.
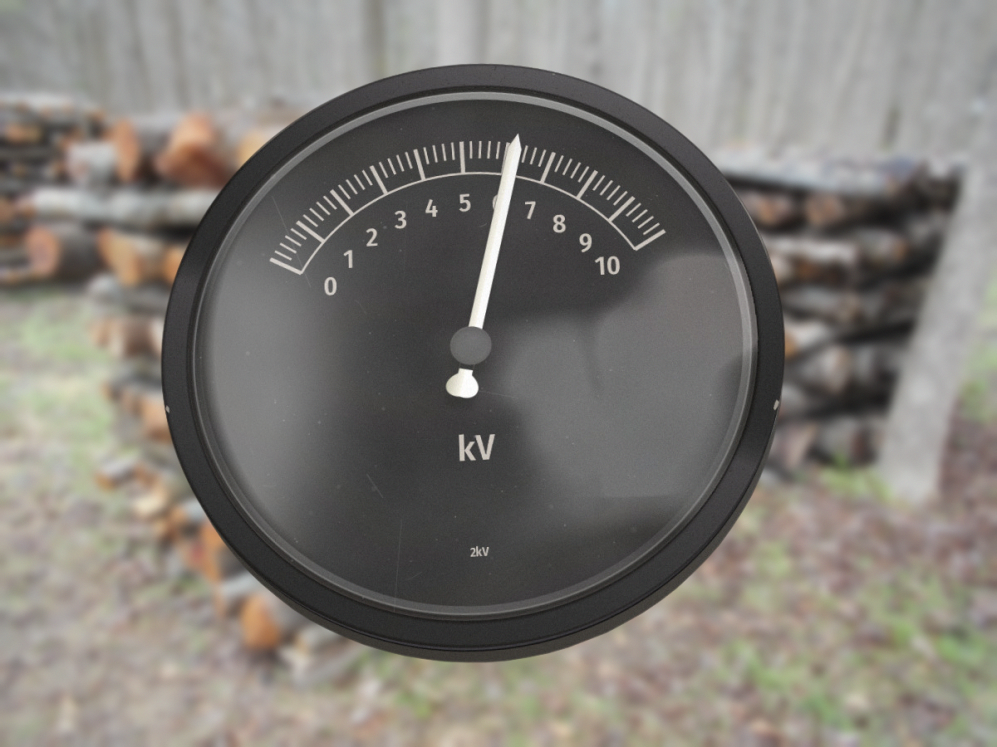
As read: **6.2** kV
